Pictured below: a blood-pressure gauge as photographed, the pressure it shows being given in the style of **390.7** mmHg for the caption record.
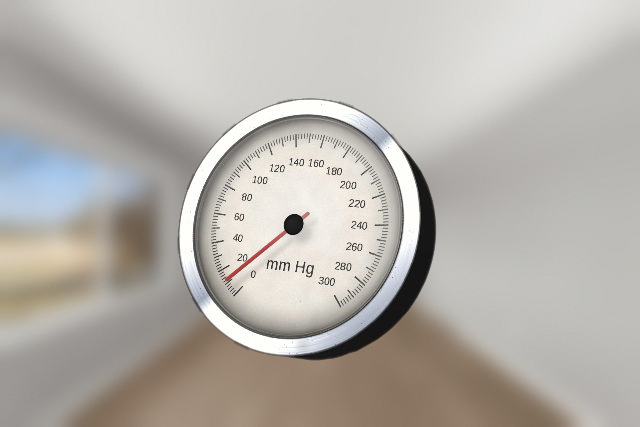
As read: **10** mmHg
